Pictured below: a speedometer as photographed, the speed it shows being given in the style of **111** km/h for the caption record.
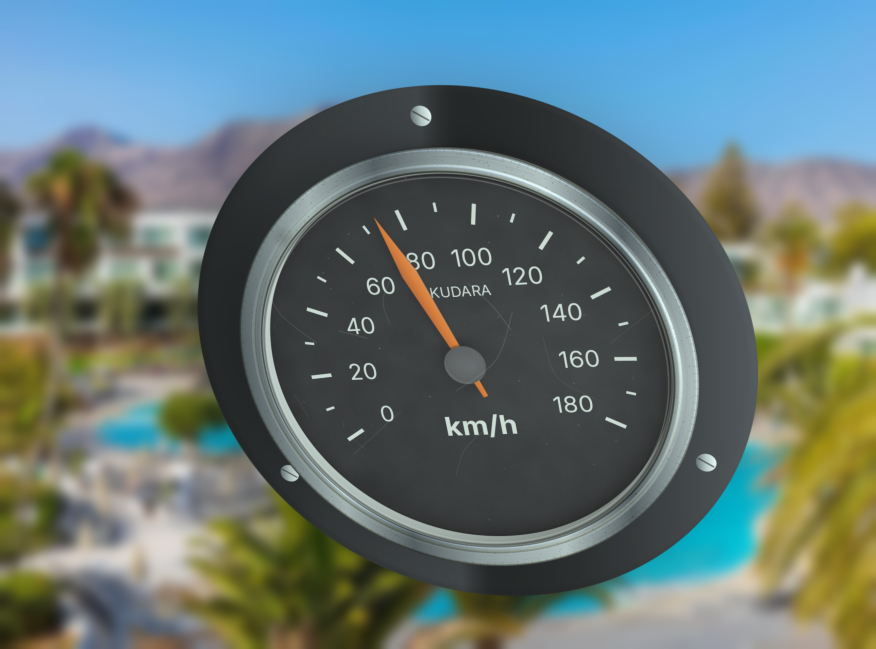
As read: **75** km/h
